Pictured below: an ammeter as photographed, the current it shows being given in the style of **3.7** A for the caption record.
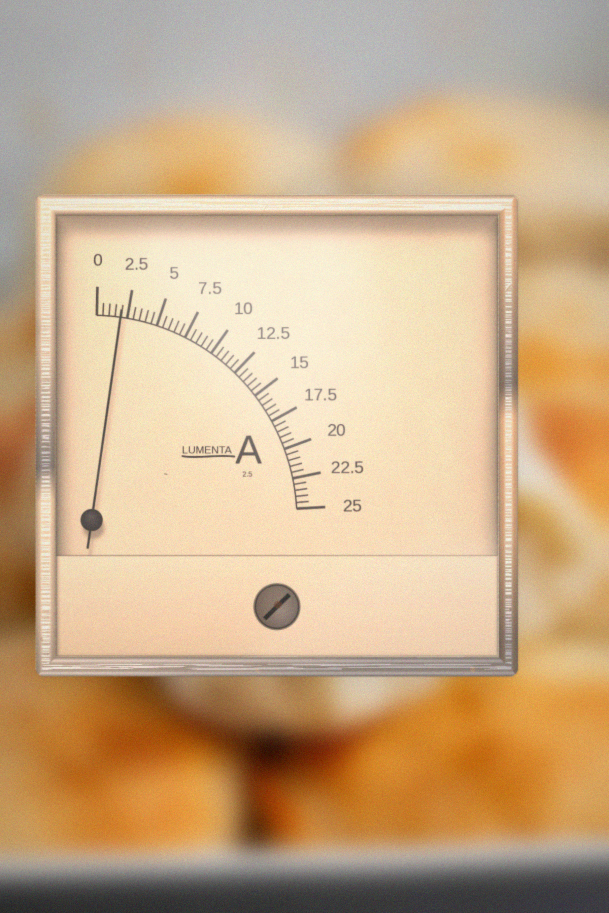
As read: **2** A
